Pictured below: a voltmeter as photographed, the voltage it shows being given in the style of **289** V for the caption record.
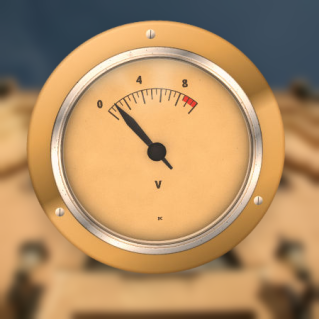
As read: **1** V
